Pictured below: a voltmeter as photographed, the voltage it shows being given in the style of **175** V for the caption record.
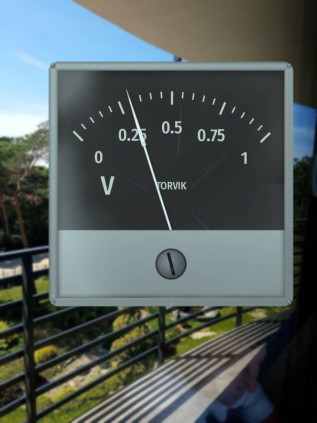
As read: **0.3** V
